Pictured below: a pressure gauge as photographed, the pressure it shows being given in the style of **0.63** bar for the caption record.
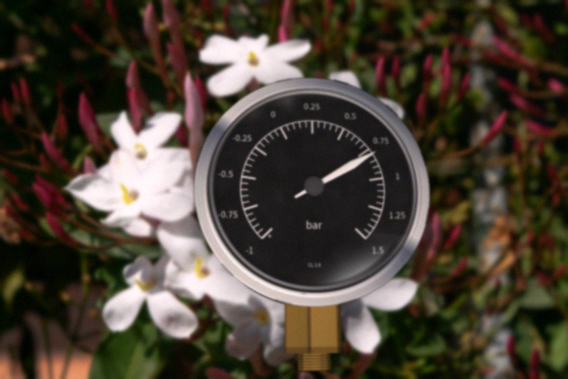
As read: **0.8** bar
